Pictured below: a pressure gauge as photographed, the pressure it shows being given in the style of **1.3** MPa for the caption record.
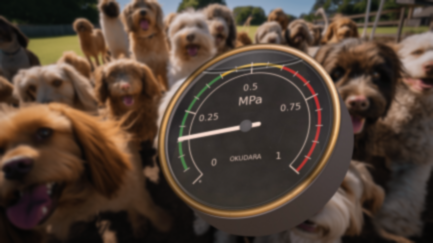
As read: **0.15** MPa
